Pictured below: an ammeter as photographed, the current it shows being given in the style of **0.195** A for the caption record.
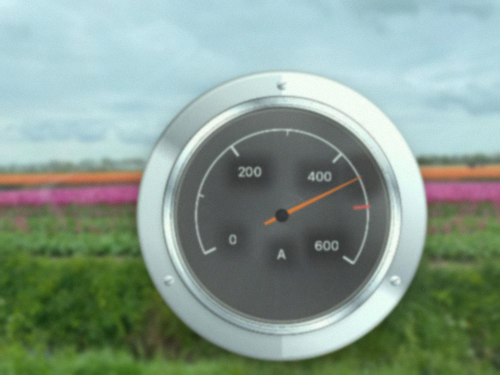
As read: **450** A
